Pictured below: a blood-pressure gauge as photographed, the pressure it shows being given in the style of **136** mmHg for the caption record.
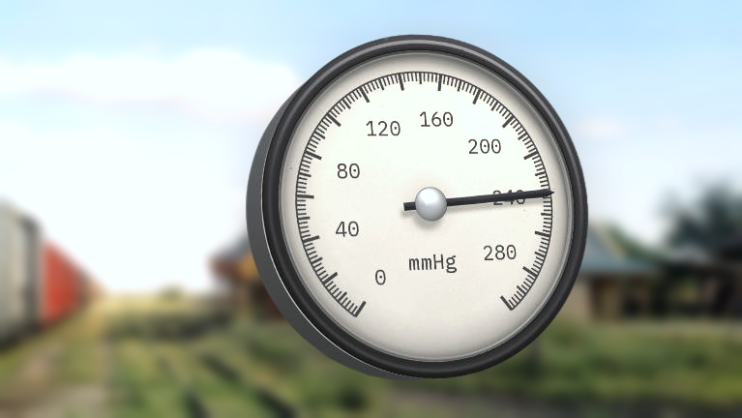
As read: **240** mmHg
